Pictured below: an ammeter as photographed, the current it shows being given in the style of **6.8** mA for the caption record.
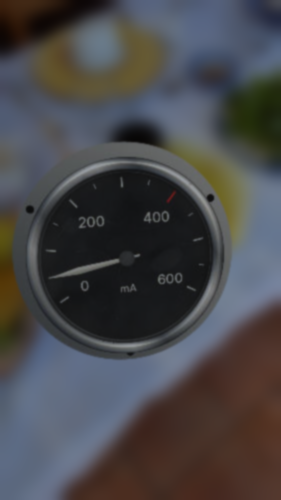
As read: **50** mA
